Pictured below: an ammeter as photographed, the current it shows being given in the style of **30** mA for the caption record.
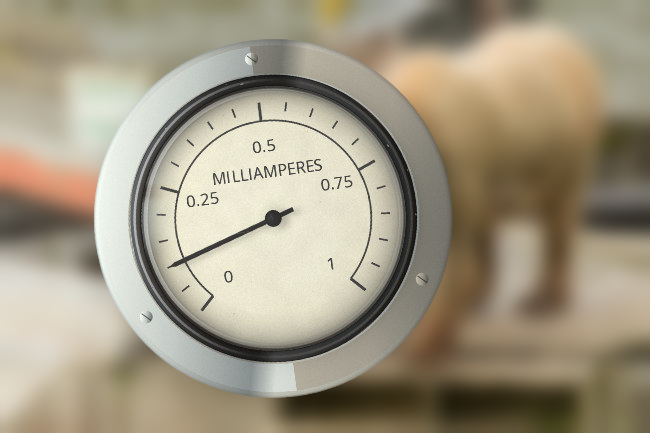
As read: **0.1** mA
